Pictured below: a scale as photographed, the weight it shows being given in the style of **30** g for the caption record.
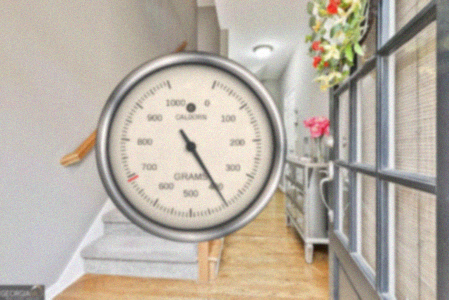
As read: **400** g
